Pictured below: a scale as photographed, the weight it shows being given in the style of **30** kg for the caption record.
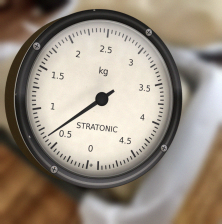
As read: **0.65** kg
